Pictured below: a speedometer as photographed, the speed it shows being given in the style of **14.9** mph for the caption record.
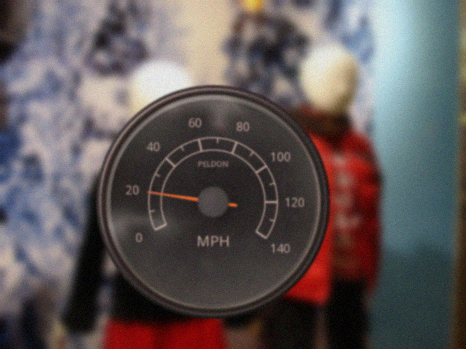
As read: **20** mph
